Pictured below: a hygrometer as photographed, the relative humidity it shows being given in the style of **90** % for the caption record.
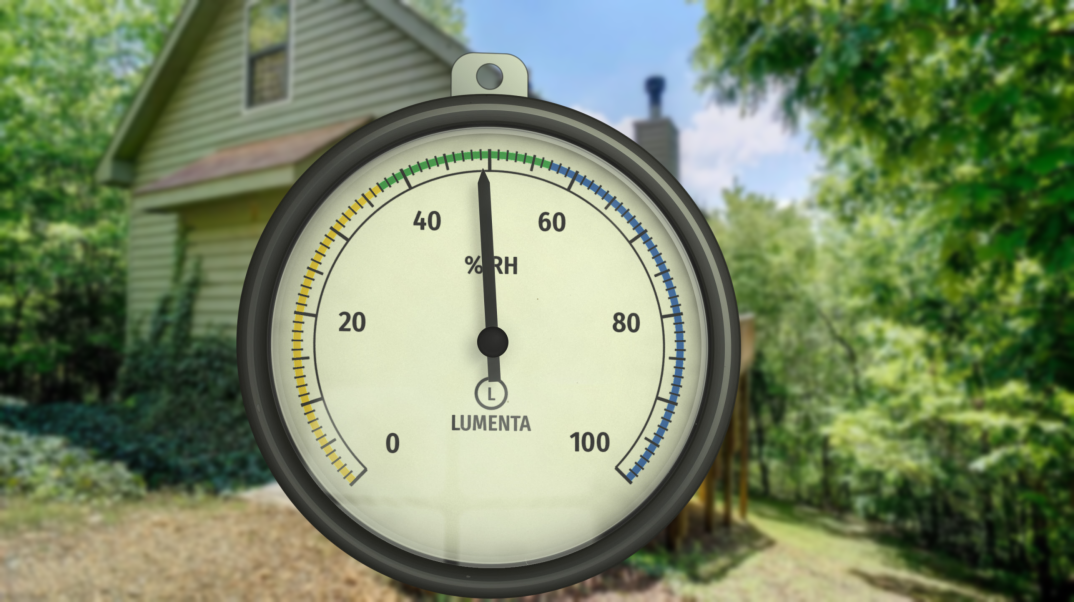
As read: **49** %
